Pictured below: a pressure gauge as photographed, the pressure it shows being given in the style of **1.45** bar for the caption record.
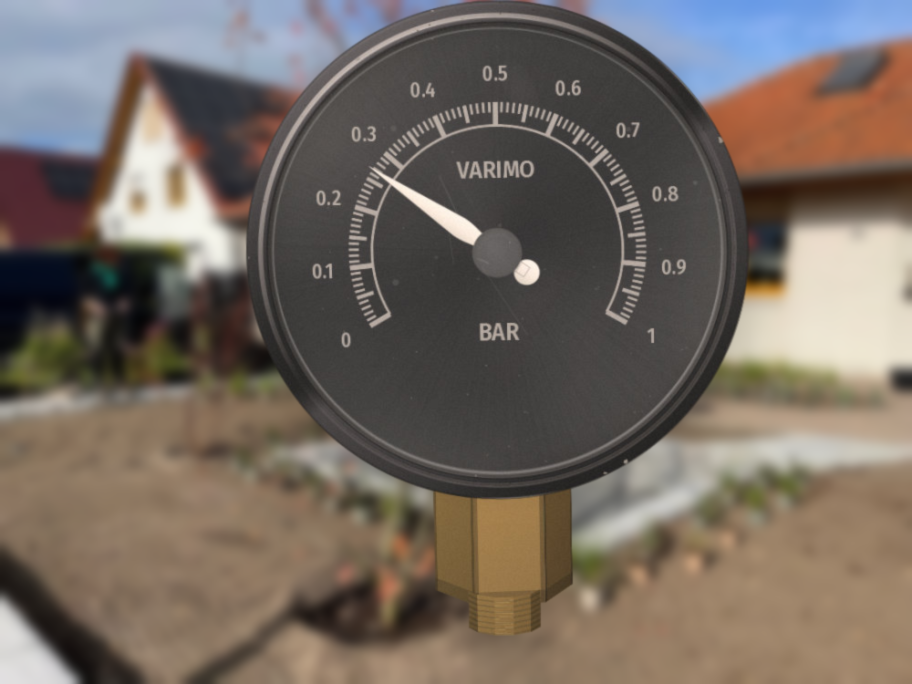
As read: **0.27** bar
